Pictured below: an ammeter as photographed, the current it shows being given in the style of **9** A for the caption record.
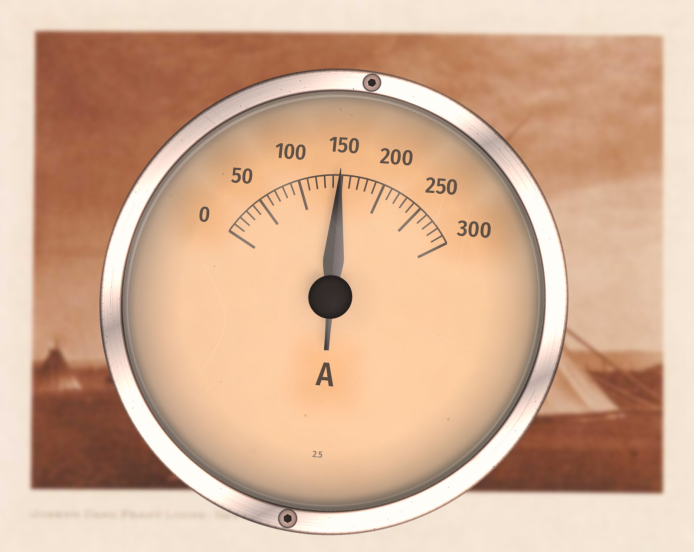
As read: **150** A
